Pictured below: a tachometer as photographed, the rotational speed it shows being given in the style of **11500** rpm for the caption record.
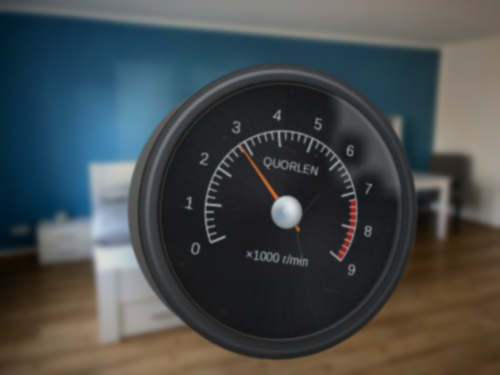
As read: **2800** rpm
